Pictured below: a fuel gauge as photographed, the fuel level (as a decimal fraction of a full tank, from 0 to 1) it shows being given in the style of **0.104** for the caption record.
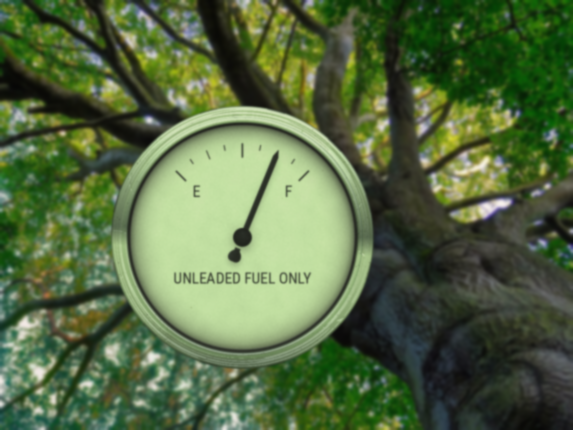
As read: **0.75**
